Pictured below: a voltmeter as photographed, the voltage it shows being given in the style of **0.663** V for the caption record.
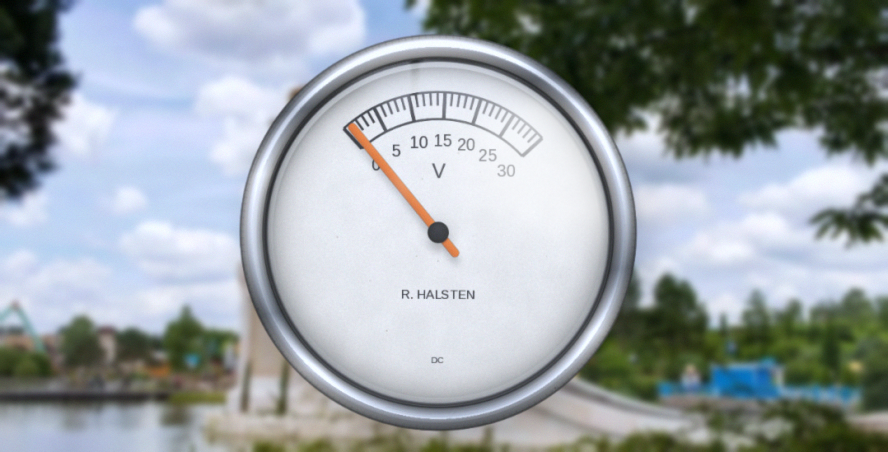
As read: **1** V
